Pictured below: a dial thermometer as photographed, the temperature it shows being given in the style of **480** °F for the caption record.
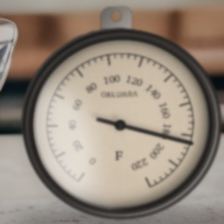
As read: **184** °F
